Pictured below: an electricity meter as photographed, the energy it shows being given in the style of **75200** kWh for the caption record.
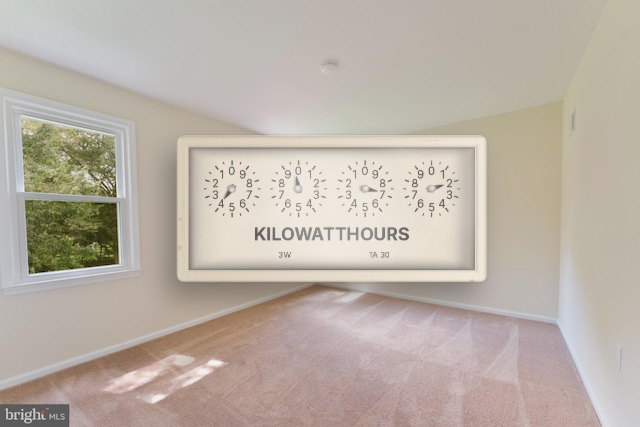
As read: **3972** kWh
